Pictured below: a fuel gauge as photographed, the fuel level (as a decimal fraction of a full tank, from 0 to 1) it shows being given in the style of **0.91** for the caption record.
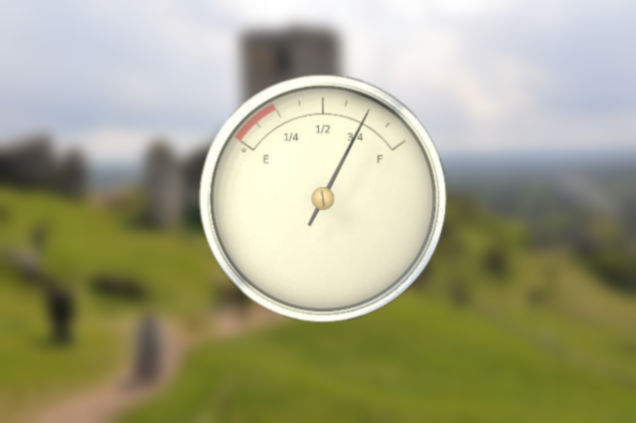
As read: **0.75**
